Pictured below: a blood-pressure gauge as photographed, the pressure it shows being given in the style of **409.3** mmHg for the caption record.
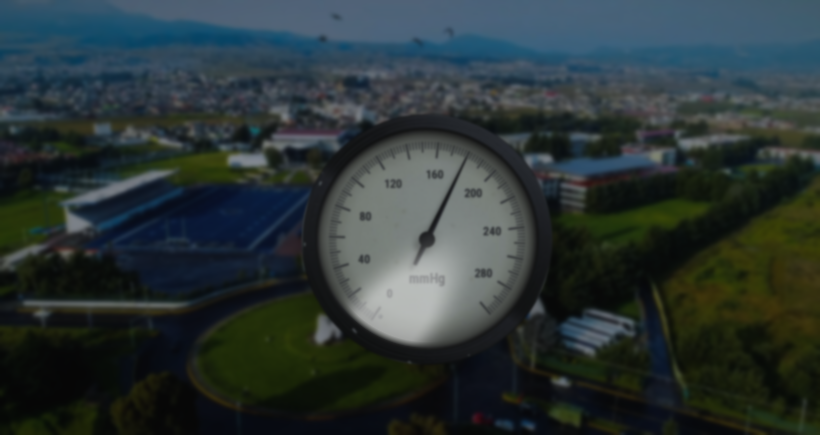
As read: **180** mmHg
